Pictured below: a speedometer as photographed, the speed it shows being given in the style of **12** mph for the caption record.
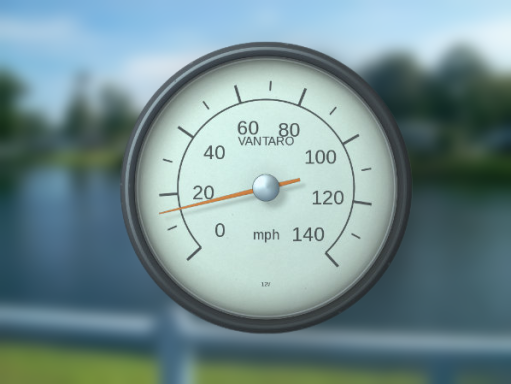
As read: **15** mph
